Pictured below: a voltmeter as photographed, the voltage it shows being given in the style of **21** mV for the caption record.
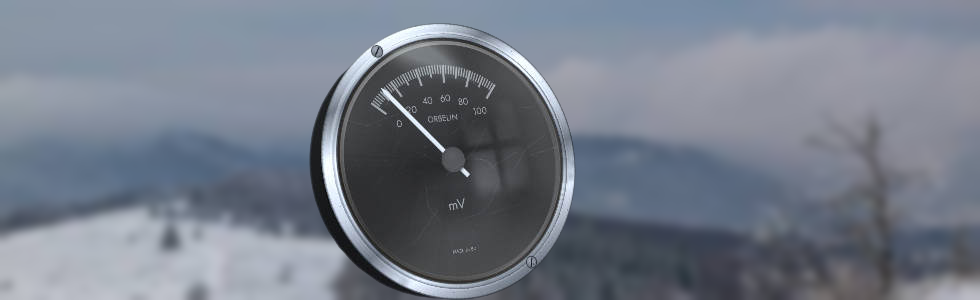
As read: **10** mV
